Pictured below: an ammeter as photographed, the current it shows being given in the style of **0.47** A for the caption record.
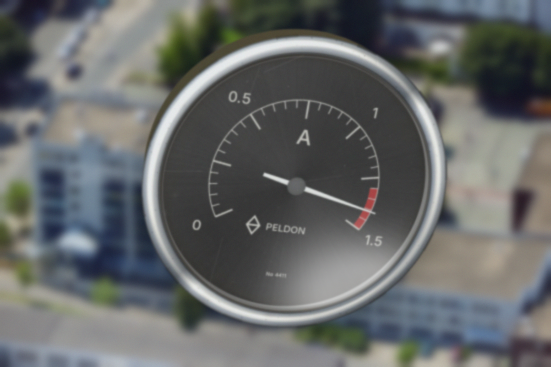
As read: **1.4** A
